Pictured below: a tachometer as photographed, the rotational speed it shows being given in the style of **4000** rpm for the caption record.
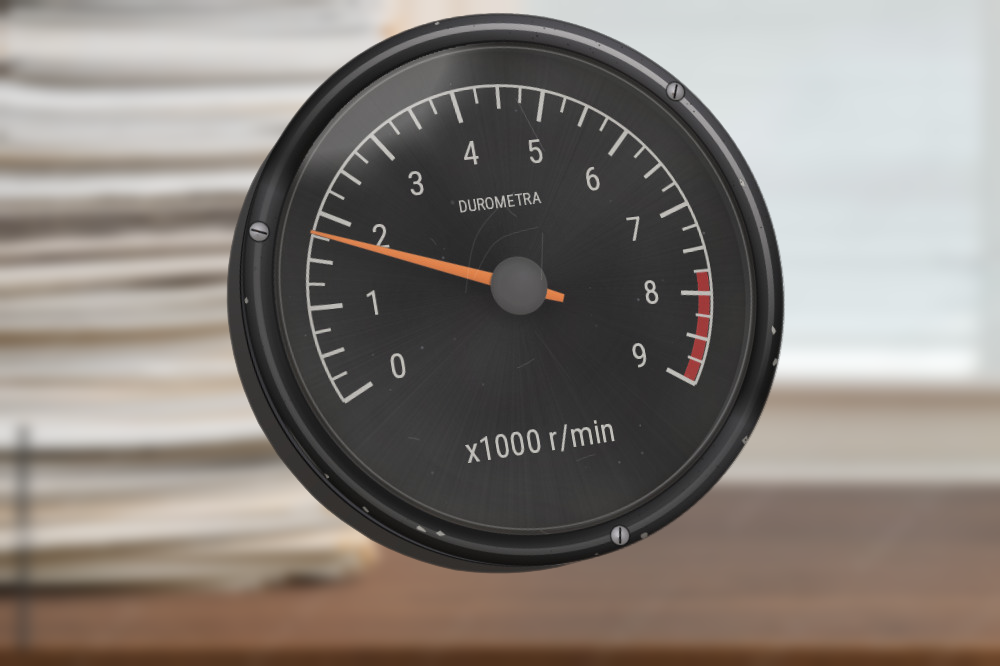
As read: **1750** rpm
